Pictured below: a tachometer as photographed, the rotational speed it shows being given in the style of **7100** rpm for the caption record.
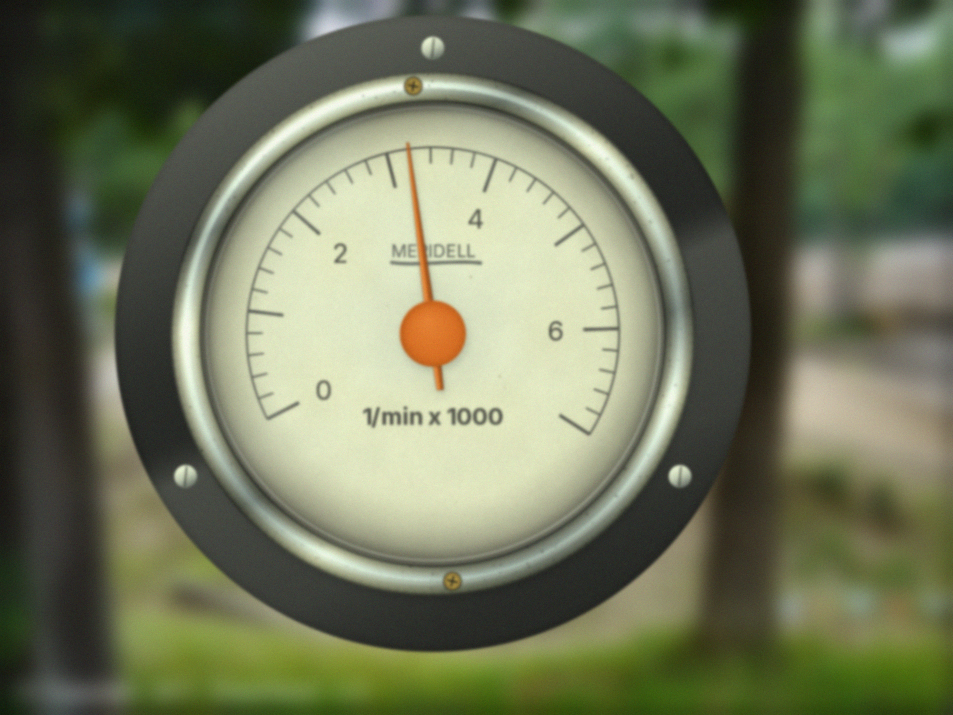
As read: **3200** rpm
